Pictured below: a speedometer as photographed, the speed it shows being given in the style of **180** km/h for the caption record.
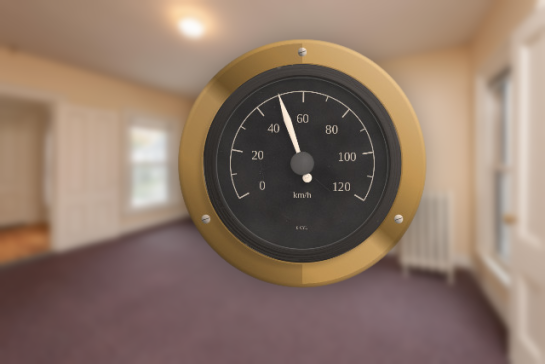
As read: **50** km/h
